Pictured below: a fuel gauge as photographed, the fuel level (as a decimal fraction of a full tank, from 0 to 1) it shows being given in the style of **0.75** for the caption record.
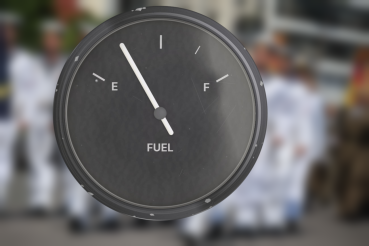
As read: **0.25**
